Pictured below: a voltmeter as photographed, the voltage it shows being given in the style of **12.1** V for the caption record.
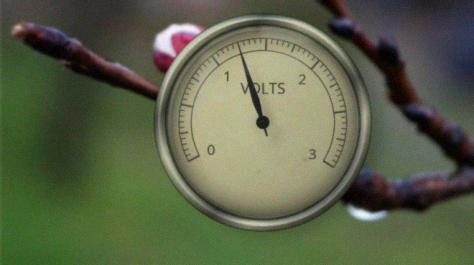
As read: **1.25** V
